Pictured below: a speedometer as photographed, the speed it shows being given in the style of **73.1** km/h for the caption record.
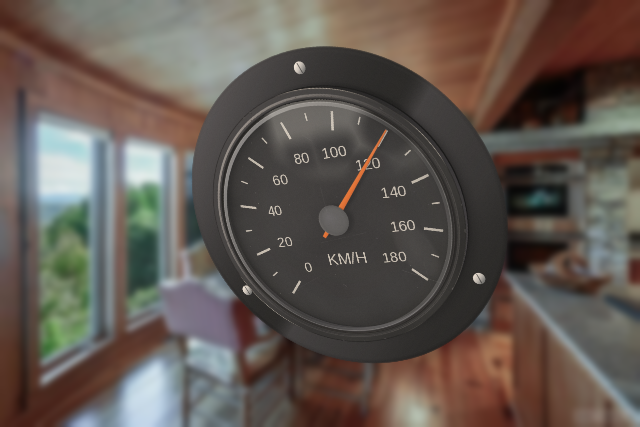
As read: **120** km/h
